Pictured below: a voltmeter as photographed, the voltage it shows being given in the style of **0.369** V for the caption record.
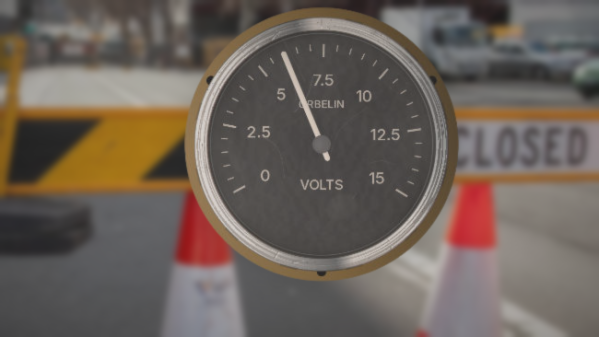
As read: **6** V
